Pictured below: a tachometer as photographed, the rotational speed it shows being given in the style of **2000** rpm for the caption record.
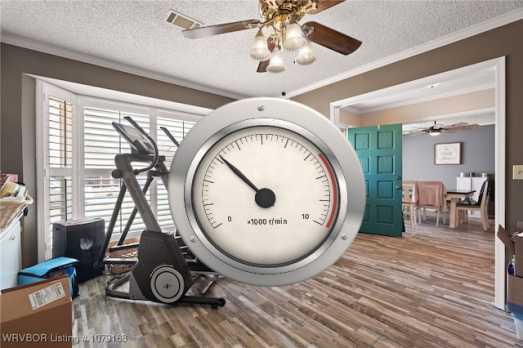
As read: **3200** rpm
